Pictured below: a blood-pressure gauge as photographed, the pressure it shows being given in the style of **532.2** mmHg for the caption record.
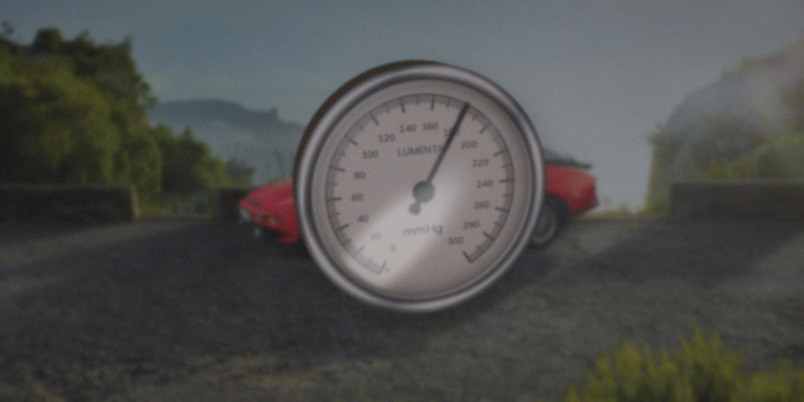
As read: **180** mmHg
